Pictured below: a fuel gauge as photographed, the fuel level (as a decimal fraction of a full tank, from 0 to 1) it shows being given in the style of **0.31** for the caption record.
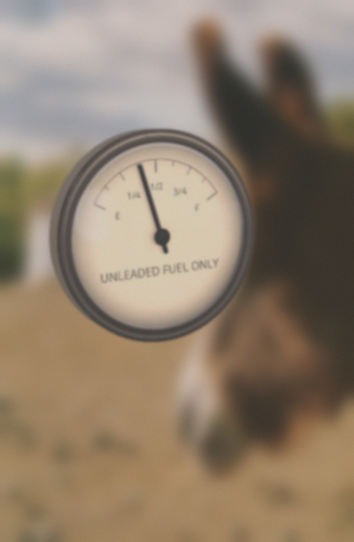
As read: **0.375**
